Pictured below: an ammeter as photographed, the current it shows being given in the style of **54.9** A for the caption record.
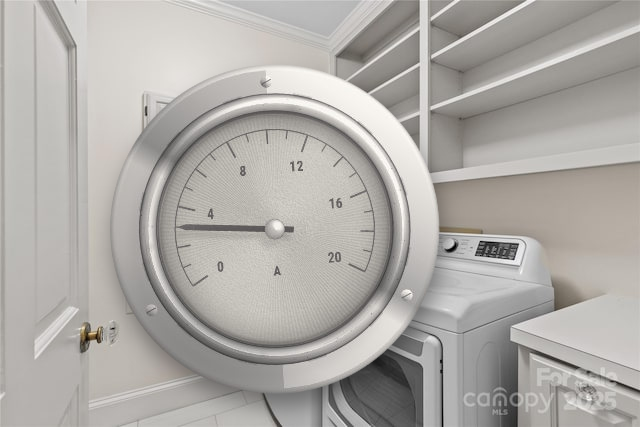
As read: **3** A
